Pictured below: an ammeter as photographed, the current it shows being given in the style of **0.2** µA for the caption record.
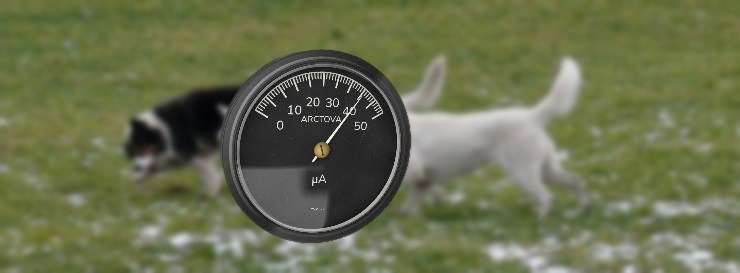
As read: **40** µA
